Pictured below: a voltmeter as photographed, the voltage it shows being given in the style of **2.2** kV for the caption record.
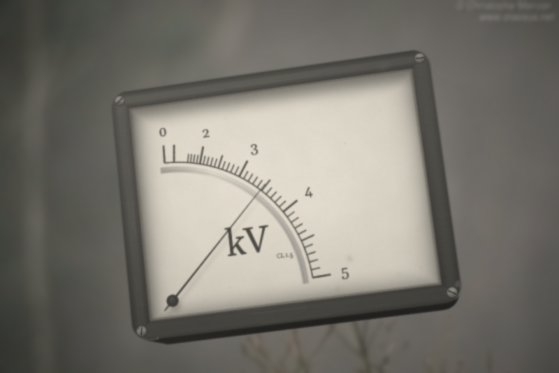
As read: **3.5** kV
